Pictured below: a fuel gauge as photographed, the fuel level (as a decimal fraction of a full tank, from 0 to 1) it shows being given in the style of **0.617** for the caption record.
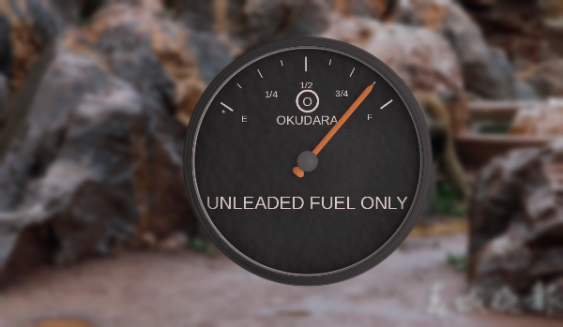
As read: **0.875**
